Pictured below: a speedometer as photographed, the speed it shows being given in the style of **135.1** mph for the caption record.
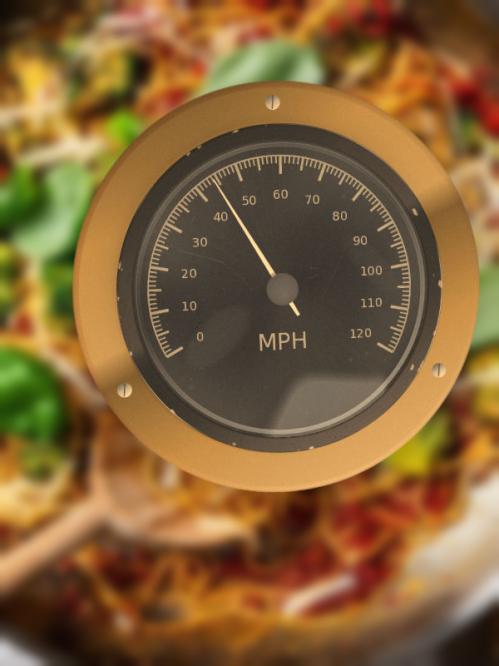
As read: **44** mph
